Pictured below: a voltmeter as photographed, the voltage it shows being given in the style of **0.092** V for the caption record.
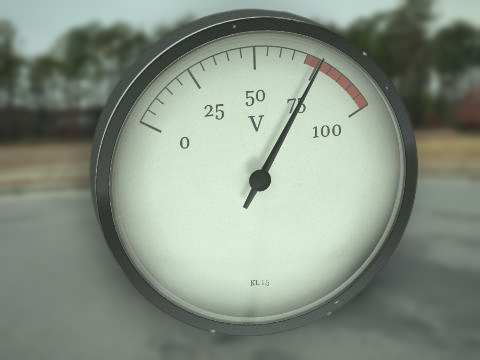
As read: **75** V
